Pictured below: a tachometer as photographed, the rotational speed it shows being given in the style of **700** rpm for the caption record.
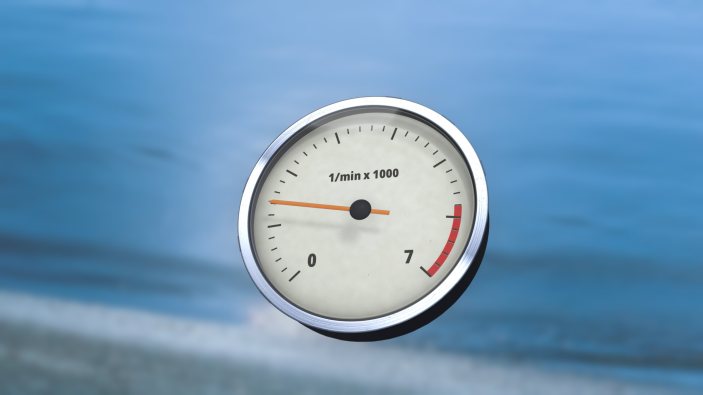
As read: **1400** rpm
